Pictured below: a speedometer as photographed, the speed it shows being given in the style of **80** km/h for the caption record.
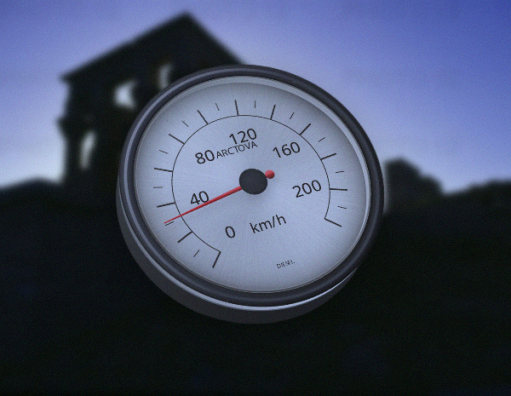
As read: **30** km/h
